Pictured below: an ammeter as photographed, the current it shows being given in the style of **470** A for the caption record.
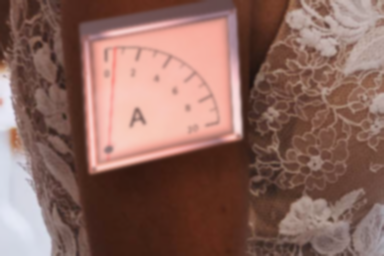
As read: **0.5** A
